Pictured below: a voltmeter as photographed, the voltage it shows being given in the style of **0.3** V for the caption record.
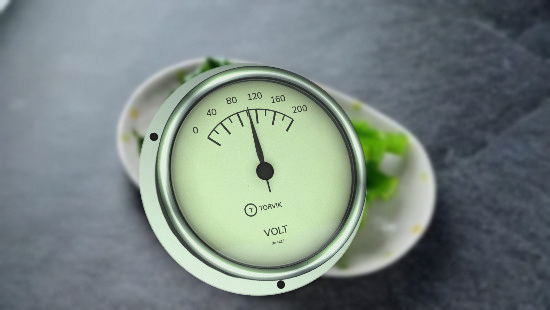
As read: **100** V
